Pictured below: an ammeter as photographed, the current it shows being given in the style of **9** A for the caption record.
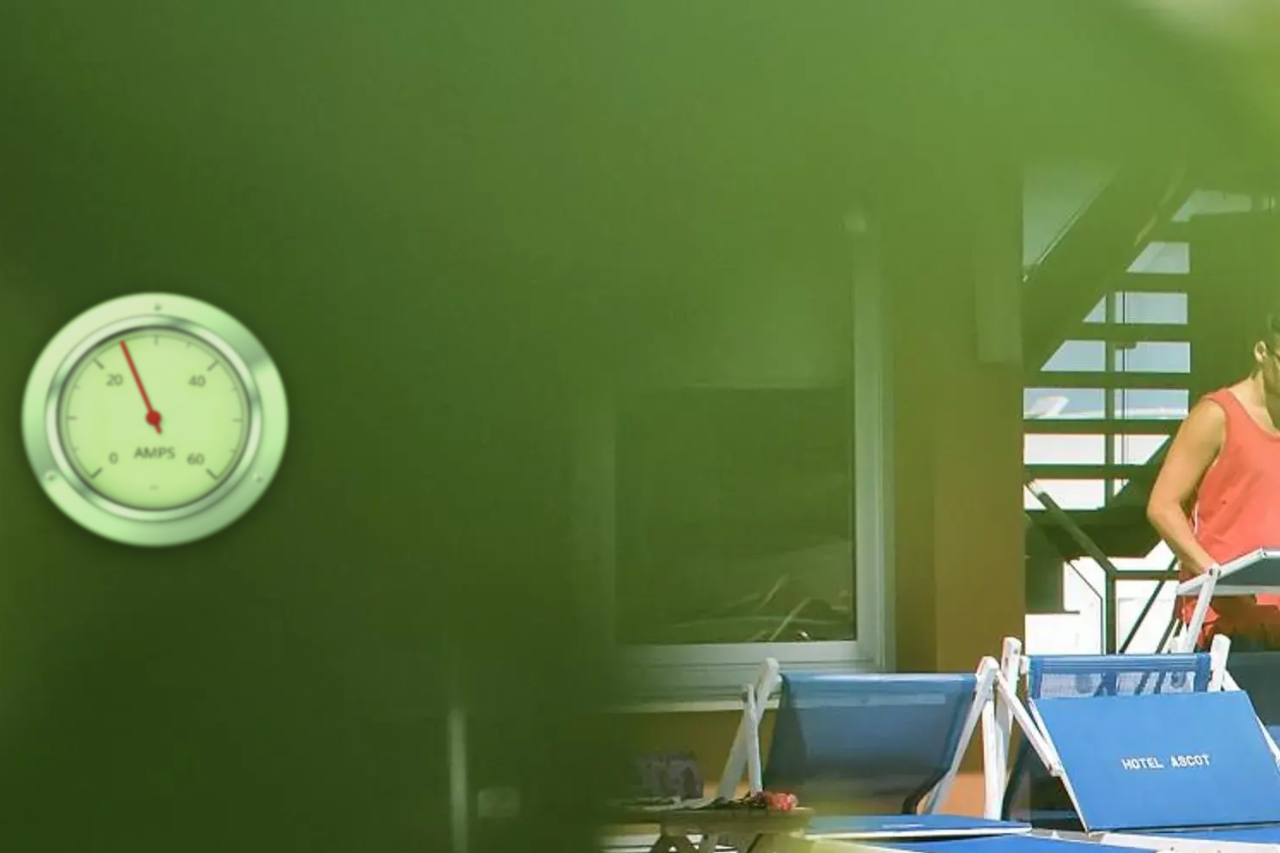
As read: **25** A
